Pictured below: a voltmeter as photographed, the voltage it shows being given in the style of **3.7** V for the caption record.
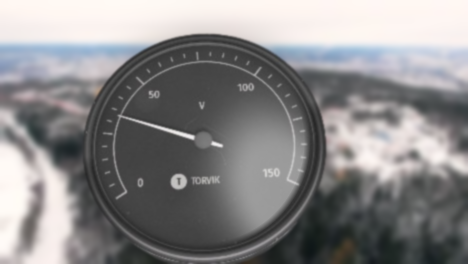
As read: **32.5** V
